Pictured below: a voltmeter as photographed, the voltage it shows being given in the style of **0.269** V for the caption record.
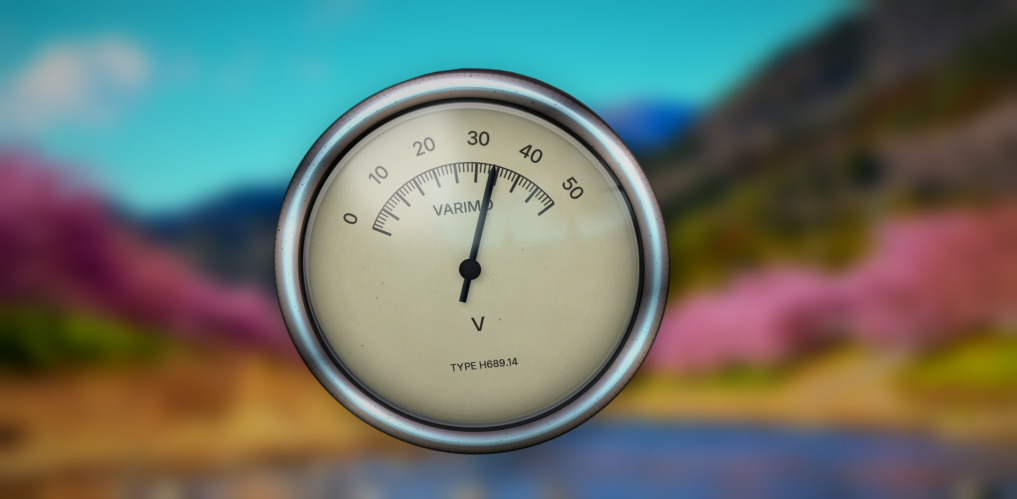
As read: **34** V
